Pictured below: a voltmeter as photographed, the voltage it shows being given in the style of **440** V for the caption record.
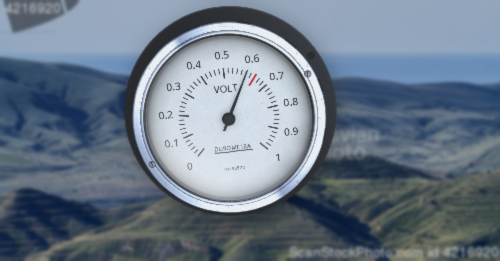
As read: **0.6** V
